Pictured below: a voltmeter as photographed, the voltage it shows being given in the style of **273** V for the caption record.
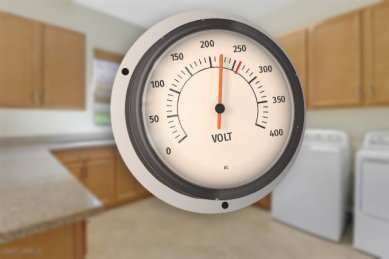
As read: **220** V
